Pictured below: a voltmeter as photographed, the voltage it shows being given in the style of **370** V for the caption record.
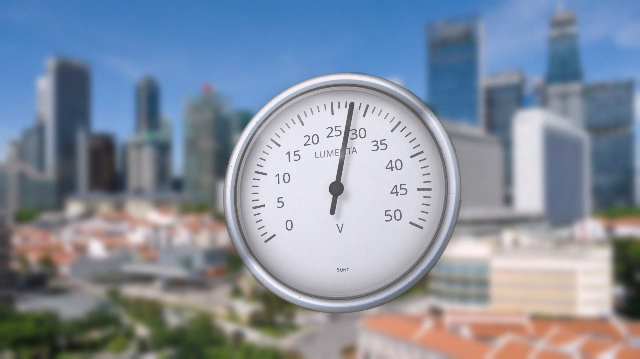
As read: **28** V
